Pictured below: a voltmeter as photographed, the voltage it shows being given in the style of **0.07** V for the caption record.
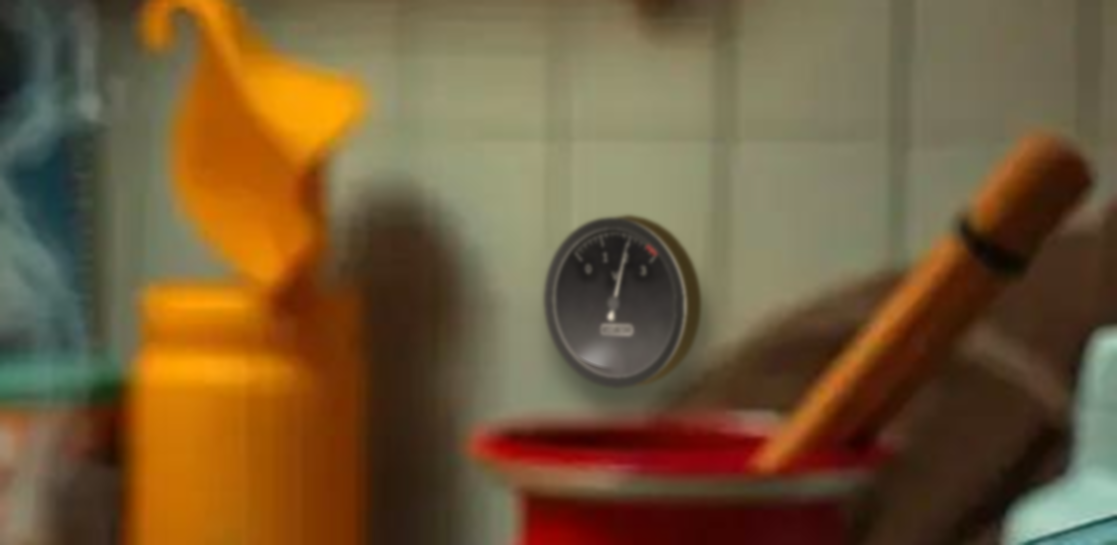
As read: **2** V
